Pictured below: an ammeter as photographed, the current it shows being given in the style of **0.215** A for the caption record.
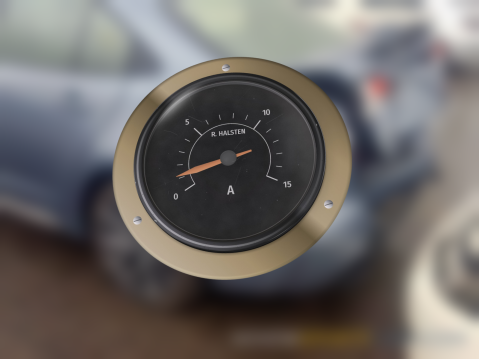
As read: **1** A
